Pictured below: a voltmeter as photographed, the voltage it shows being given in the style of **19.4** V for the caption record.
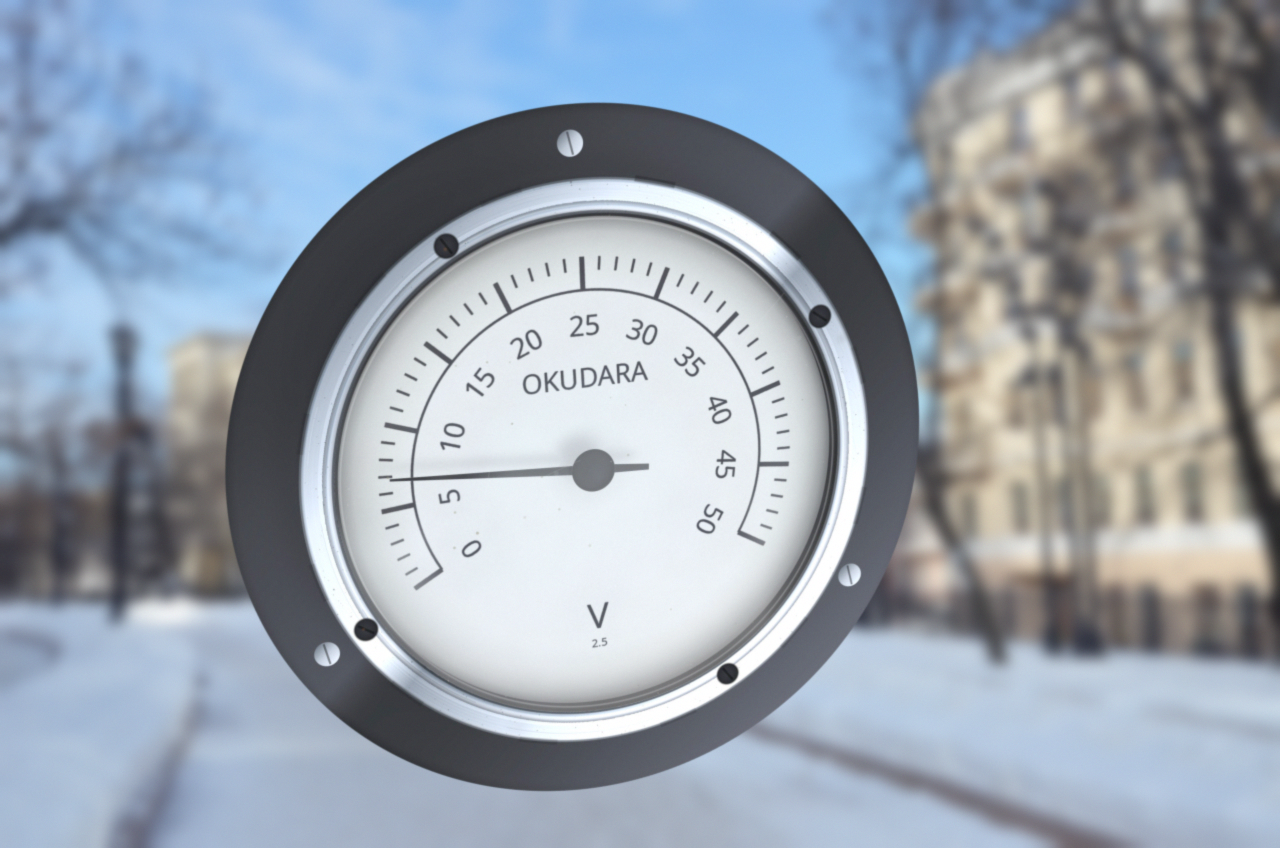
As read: **7** V
